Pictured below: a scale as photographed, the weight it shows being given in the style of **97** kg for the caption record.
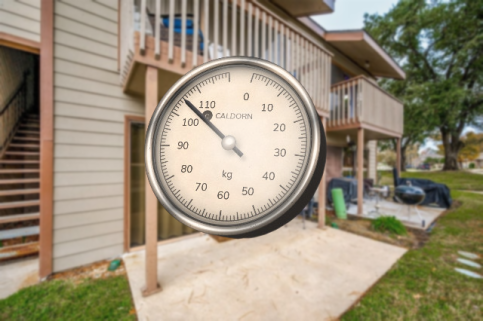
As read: **105** kg
